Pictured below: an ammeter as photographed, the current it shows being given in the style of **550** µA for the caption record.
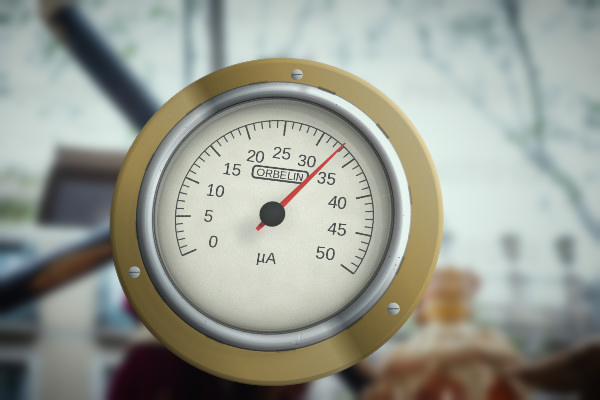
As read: **33** µA
